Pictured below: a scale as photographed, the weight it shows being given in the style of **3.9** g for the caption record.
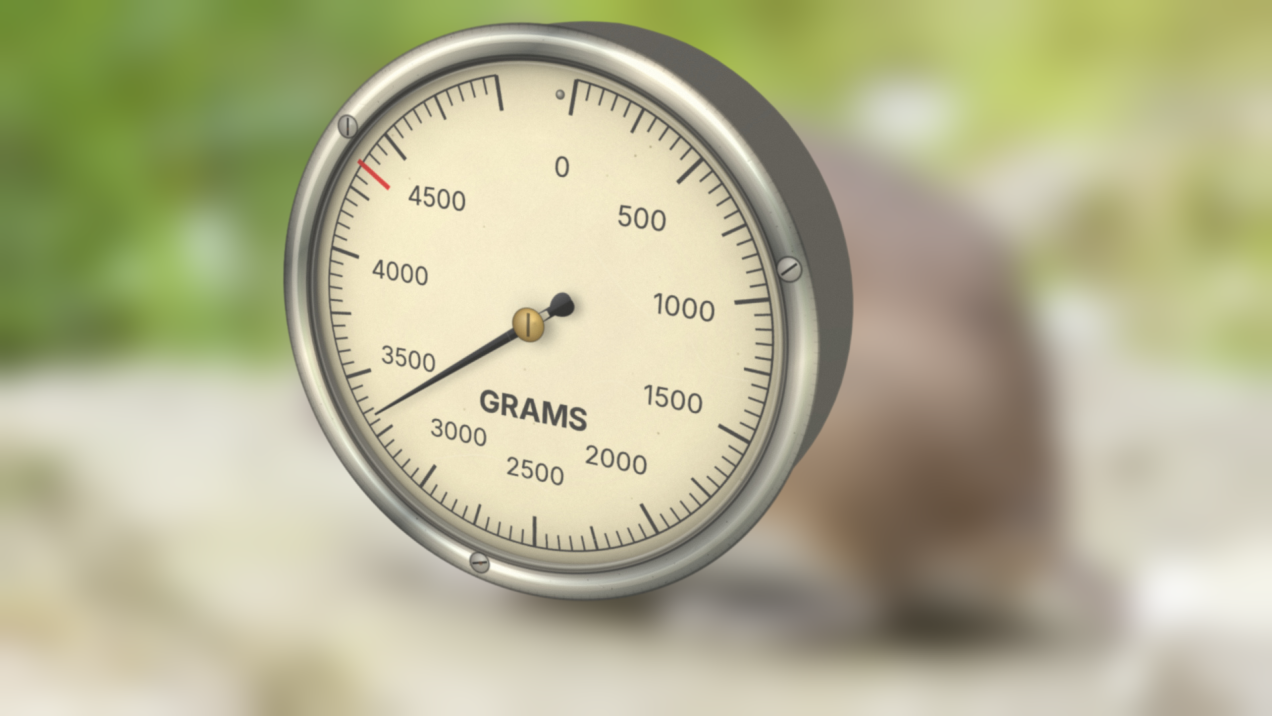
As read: **3325** g
